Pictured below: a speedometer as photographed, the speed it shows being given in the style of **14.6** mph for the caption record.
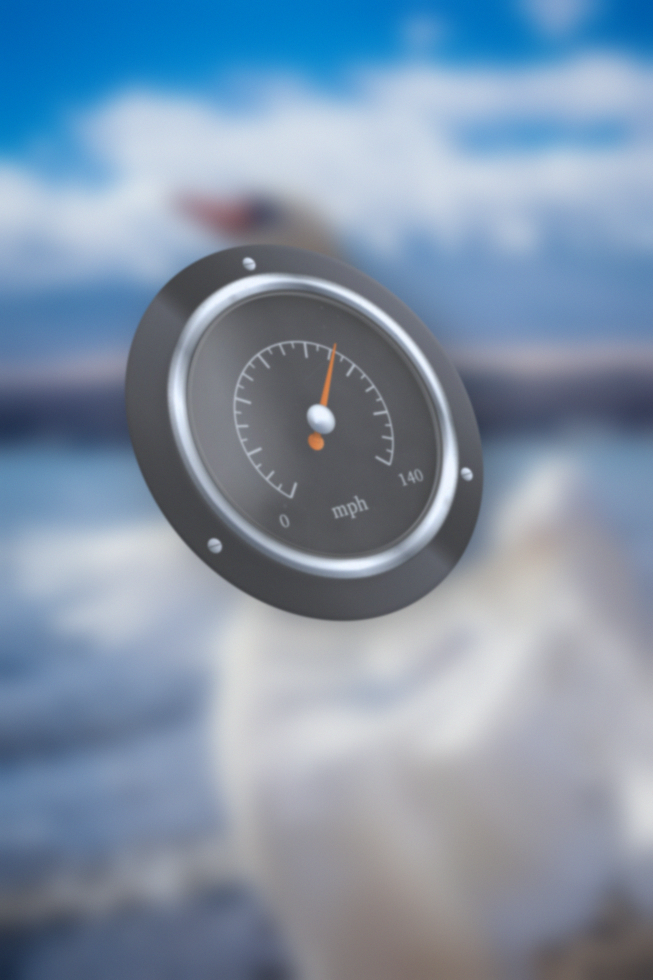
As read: **90** mph
